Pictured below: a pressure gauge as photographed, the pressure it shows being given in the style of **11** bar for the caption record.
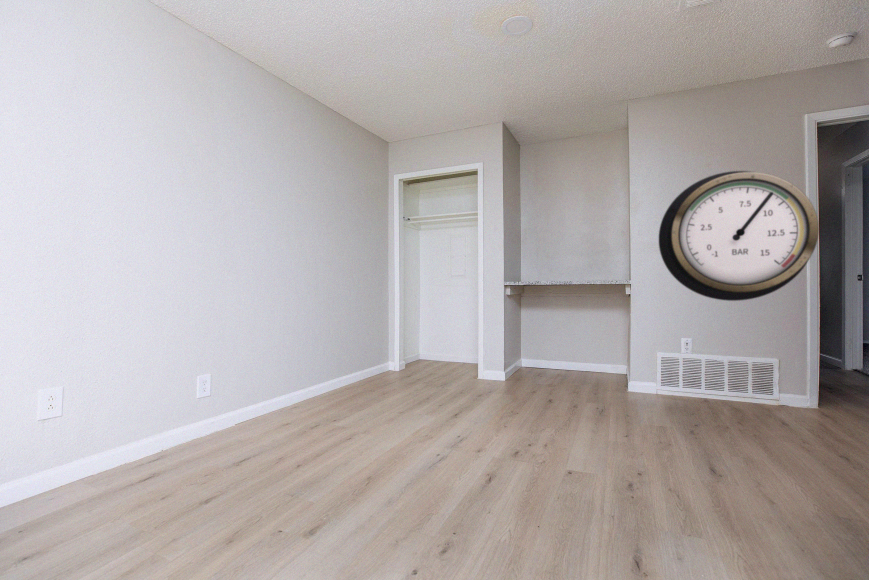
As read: **9** bar
